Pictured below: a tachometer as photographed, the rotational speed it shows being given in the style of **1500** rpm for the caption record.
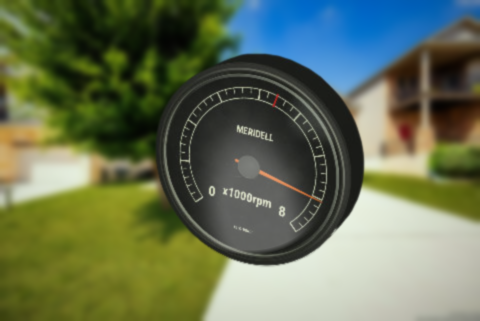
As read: **7000** rpm
